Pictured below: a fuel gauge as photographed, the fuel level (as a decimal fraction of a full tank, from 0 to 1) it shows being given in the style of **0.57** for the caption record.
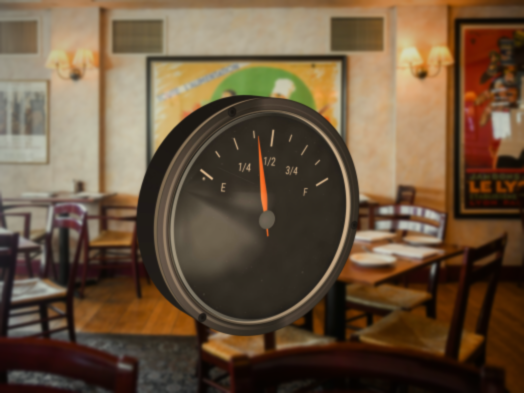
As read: **0.375**
